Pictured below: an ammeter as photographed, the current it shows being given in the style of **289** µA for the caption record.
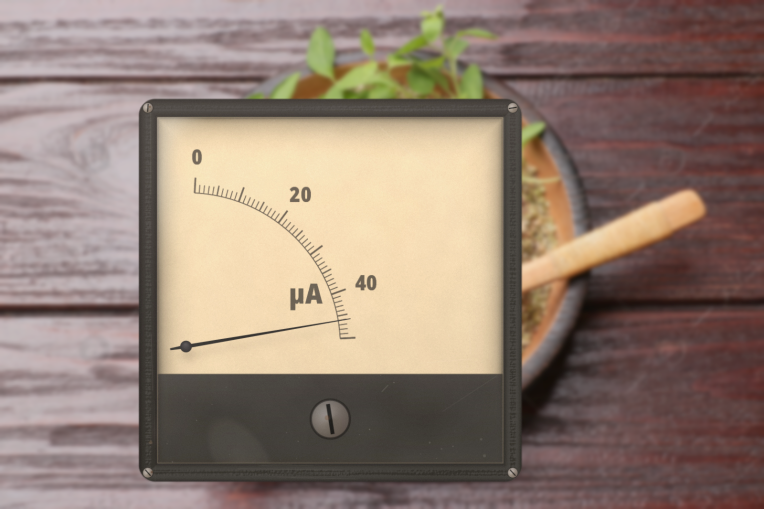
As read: **46** µA
